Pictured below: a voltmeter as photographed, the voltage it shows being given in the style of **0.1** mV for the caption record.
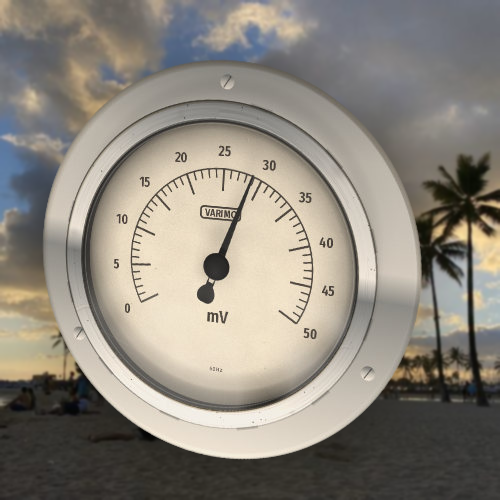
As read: **29** mV
